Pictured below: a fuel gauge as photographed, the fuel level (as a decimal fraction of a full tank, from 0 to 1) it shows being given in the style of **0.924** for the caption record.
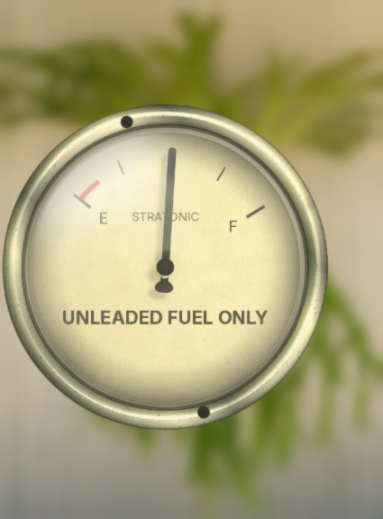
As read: **0.5**
